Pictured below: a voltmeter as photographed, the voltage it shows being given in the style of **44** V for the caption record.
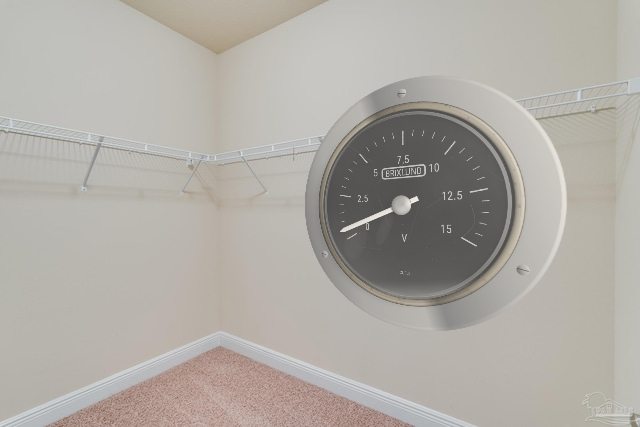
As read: **0.5** V
